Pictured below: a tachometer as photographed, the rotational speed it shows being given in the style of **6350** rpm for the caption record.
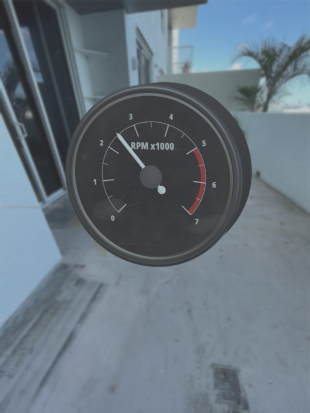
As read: **2500** rpm
